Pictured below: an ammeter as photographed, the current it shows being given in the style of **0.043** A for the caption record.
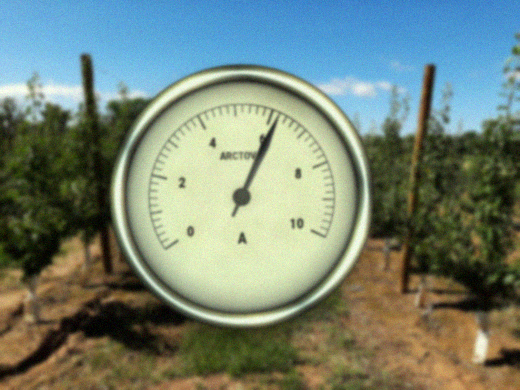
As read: **6.2** A
